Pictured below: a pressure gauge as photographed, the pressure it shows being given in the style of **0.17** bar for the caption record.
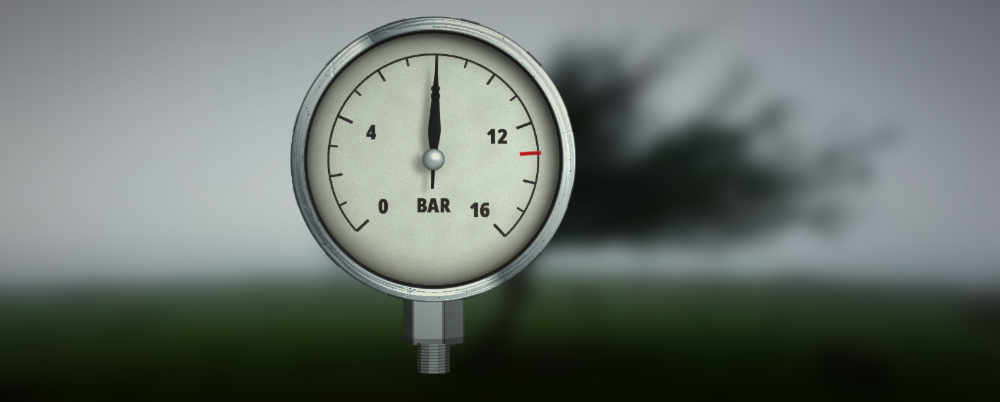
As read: **8** bar
